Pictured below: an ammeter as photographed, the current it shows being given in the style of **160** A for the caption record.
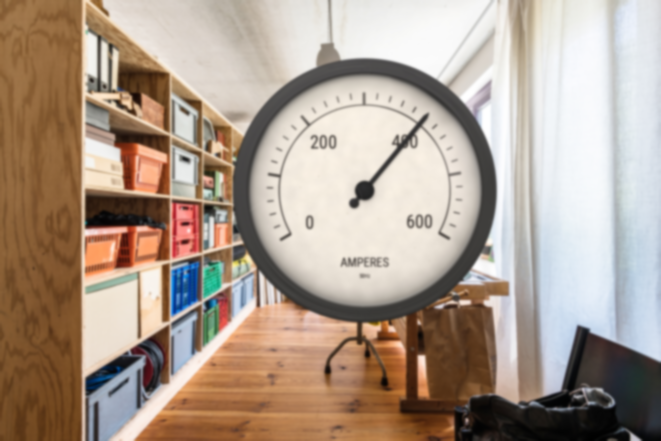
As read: **400** A
